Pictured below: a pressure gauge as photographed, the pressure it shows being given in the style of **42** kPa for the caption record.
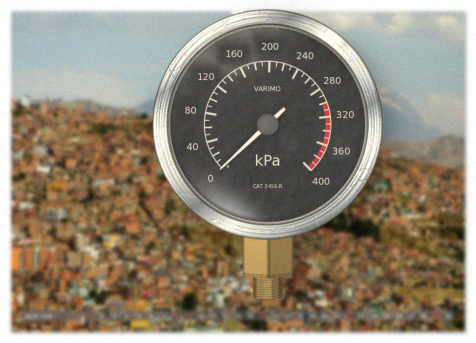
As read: **0** kPa
